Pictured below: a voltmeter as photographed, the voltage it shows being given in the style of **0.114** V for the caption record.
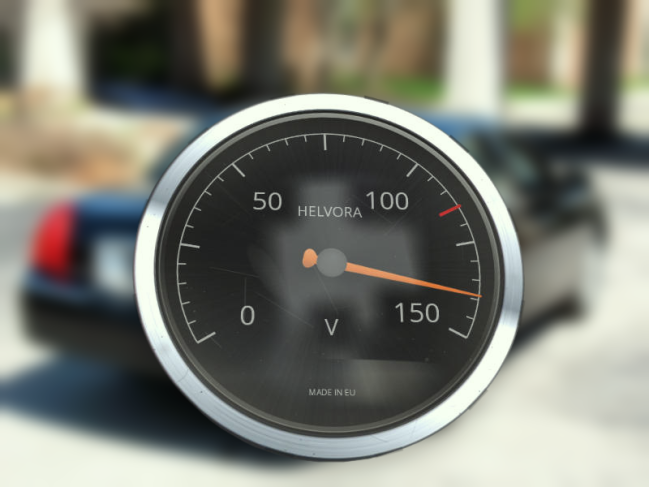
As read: **140** V
